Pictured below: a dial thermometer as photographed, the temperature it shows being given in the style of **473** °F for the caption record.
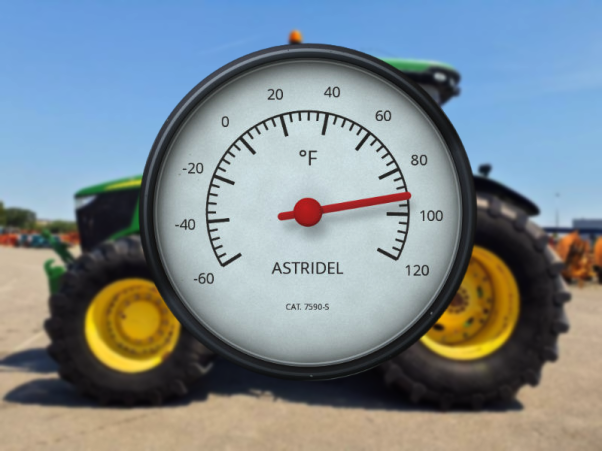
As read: **92** °F
